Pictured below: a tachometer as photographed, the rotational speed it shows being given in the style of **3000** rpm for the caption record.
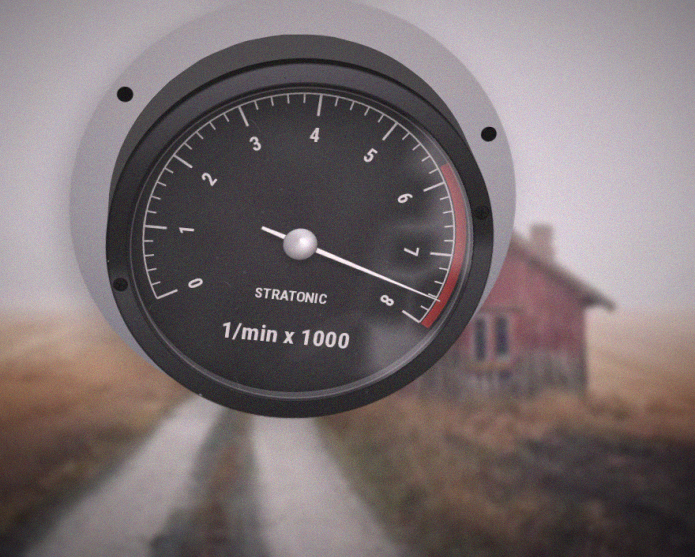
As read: **7600** rpm
